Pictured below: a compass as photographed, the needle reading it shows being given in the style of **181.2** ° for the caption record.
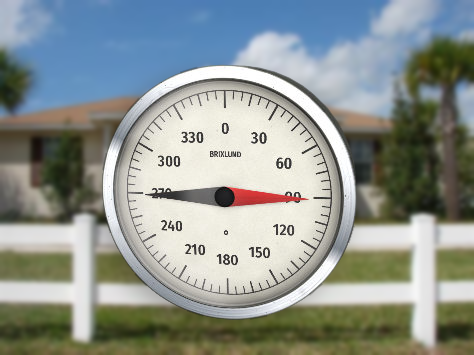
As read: **90** °
